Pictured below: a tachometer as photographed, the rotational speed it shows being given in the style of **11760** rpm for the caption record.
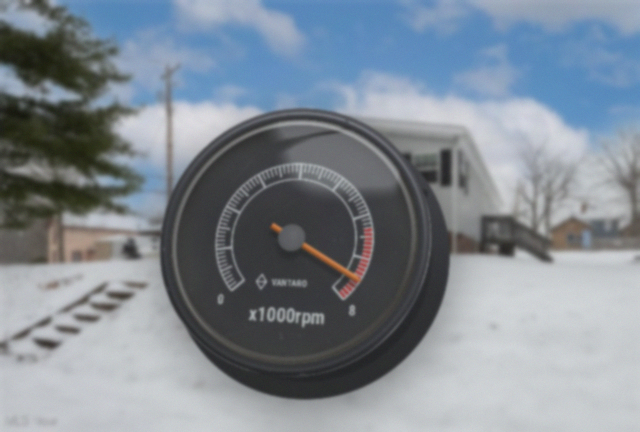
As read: **7500** rpm
